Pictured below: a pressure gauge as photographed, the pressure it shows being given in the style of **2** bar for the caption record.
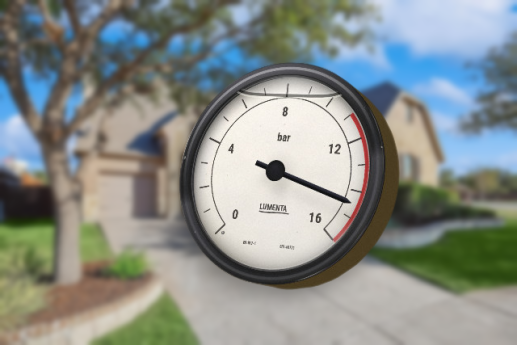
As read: **14.5** bar
